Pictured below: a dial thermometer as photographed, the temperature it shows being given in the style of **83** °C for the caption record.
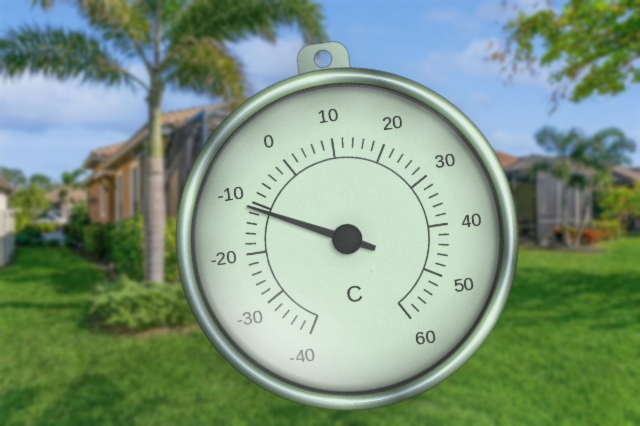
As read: **-11** °C
